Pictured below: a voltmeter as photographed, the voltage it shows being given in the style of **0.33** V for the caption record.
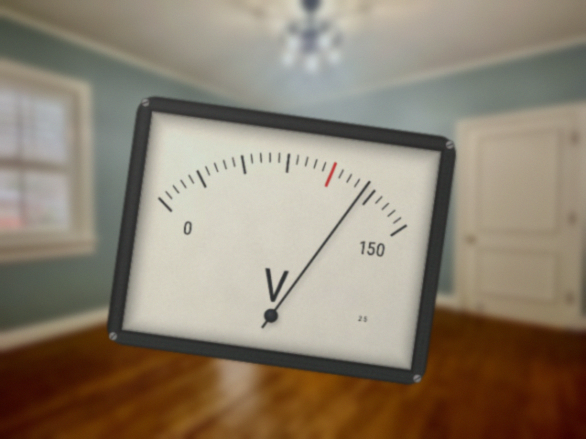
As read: **120** V
